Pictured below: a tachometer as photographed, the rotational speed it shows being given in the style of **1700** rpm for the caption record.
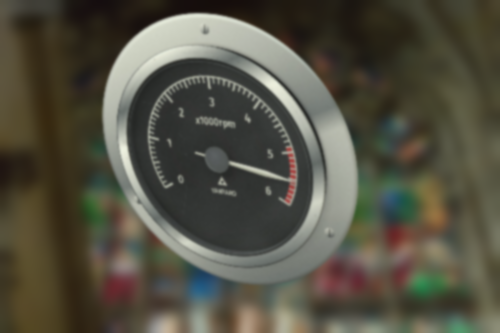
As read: **5500** rpm
